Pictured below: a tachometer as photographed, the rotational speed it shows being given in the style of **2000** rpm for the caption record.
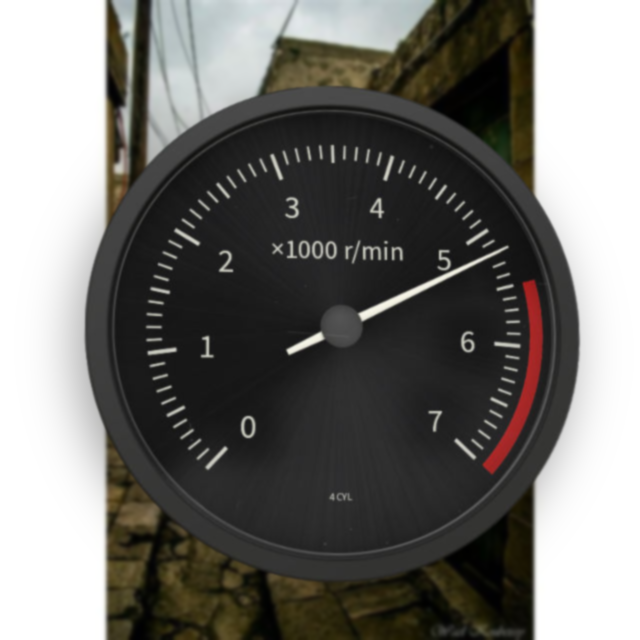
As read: **5200** rpm
